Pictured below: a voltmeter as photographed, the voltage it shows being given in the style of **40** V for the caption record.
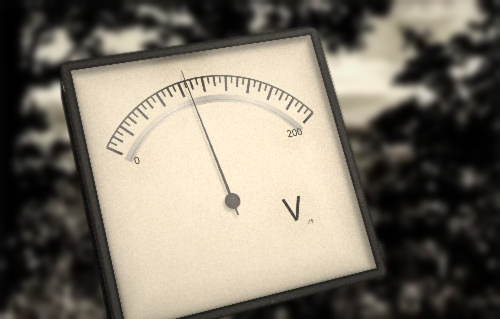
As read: **85** V
